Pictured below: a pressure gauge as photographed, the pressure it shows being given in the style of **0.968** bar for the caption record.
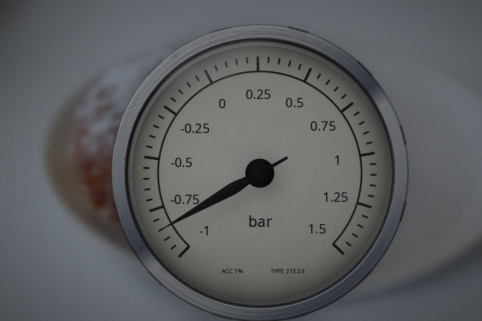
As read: **-0.85** bar
